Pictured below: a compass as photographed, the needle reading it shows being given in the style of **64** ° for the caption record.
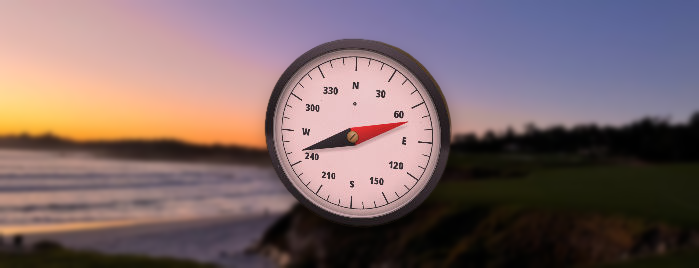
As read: **70** °
